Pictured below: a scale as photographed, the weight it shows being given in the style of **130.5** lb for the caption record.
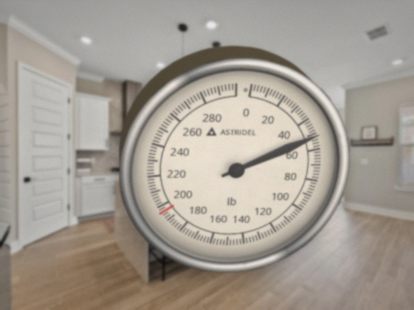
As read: **50** lb
